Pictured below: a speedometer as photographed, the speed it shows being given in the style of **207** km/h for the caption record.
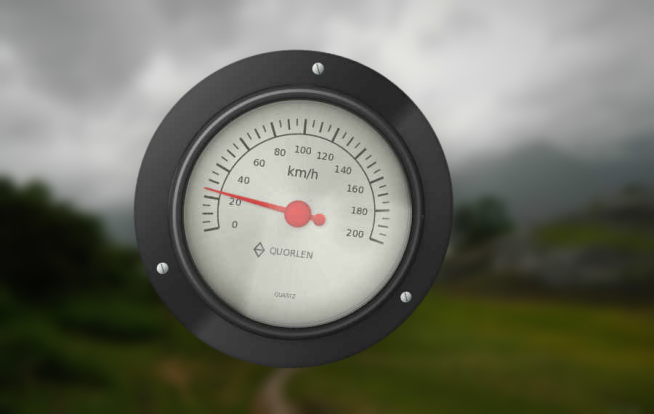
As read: **25** km/h
